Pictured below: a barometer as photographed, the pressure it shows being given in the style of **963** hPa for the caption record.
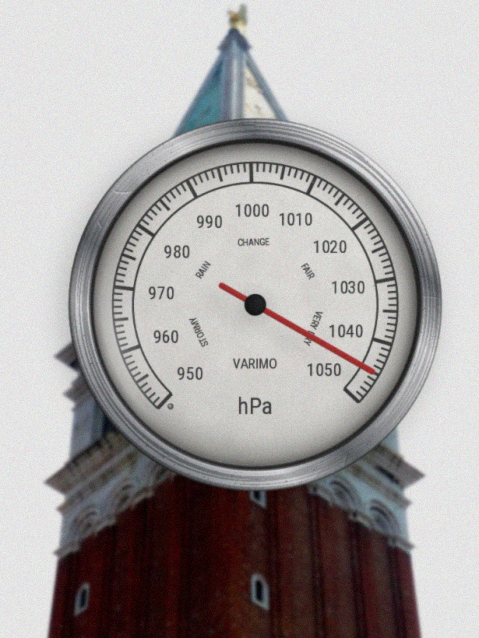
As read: **1045** hPa
